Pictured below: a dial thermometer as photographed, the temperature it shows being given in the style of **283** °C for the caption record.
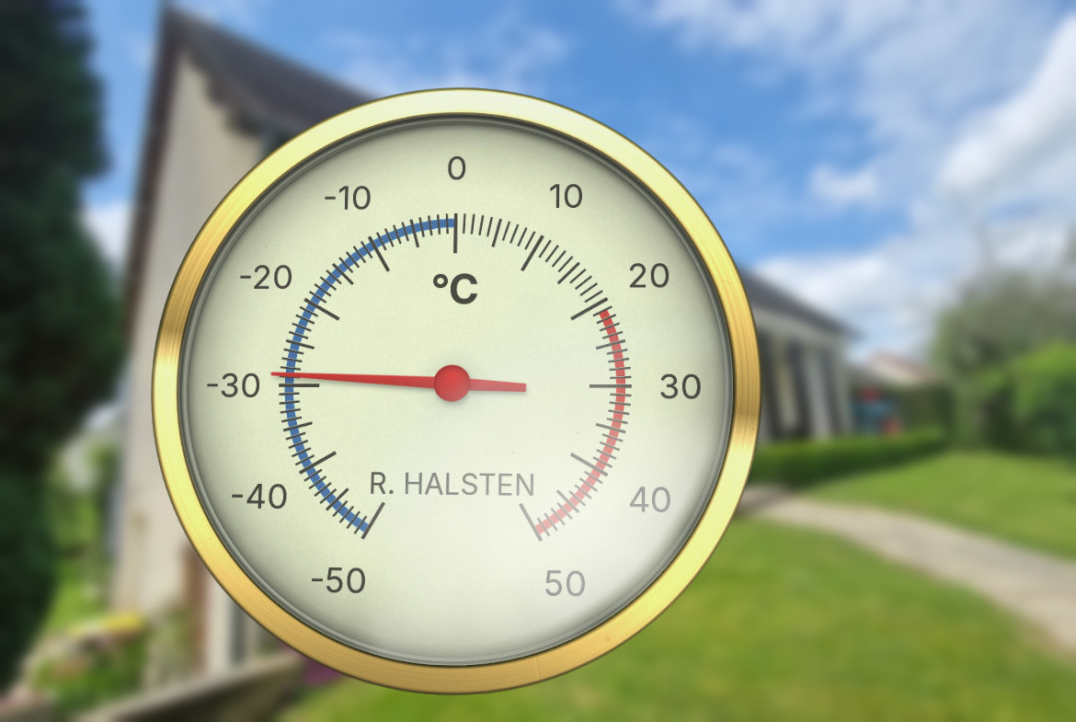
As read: **-29** °C
